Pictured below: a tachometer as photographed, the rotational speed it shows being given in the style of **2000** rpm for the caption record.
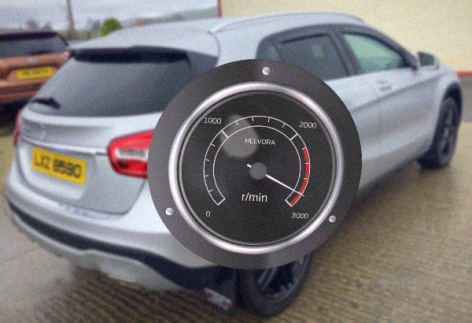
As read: **2800** rpm
